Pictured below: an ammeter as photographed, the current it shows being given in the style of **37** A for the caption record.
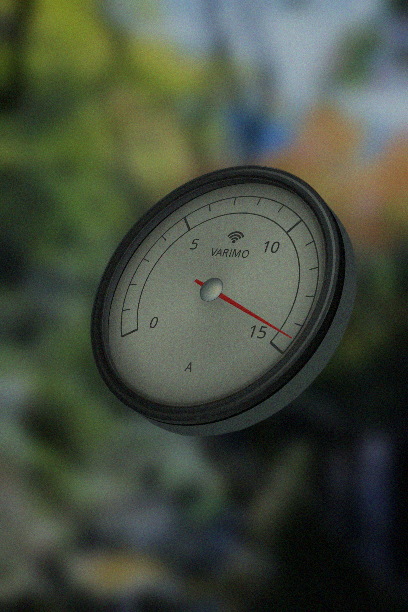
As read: **14.5** A
